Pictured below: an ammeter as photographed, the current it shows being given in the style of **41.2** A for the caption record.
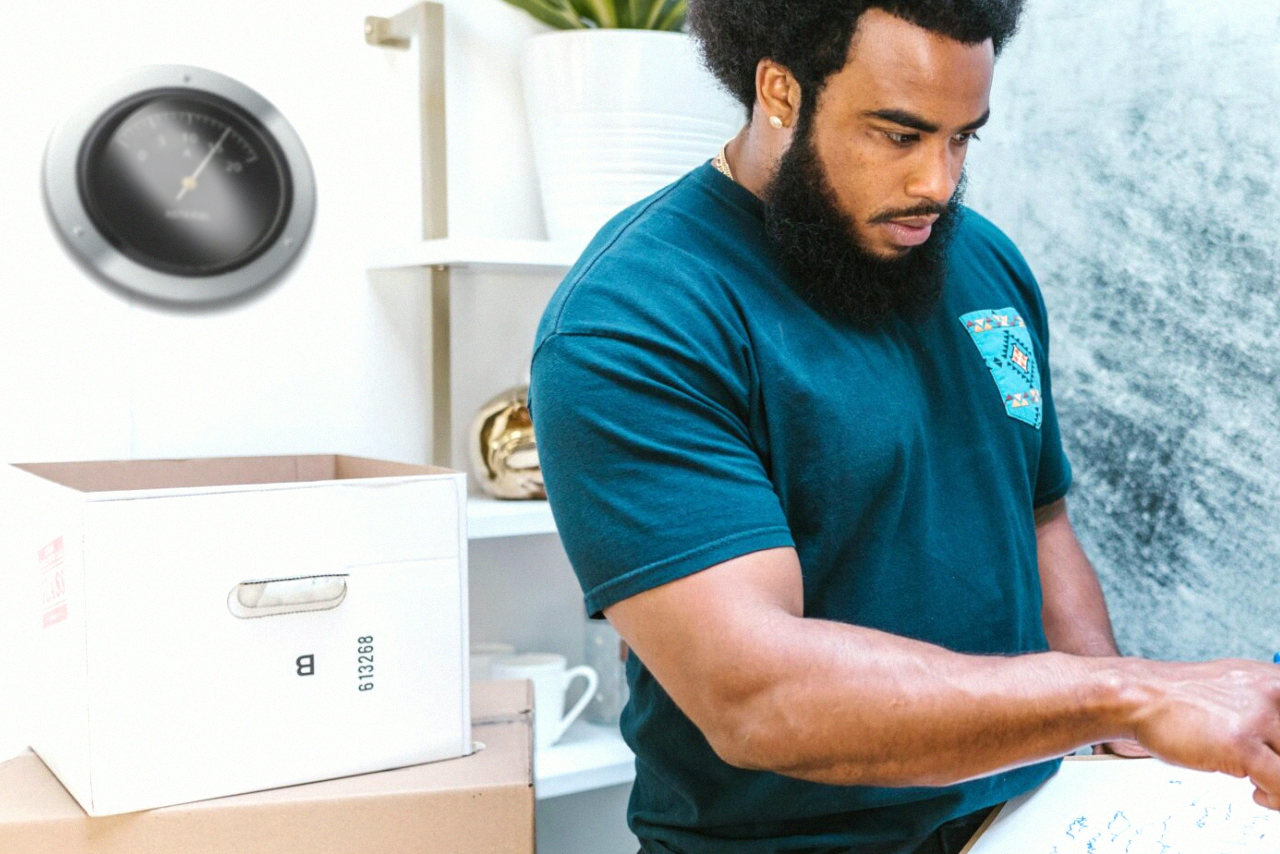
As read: **15** A
